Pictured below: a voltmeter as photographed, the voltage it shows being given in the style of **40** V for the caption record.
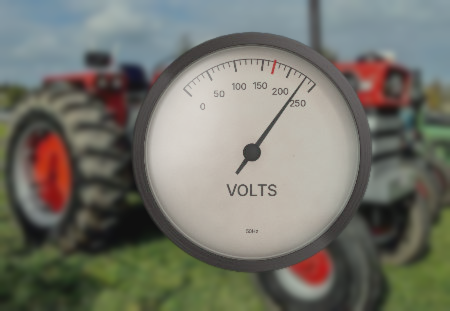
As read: **230** V
